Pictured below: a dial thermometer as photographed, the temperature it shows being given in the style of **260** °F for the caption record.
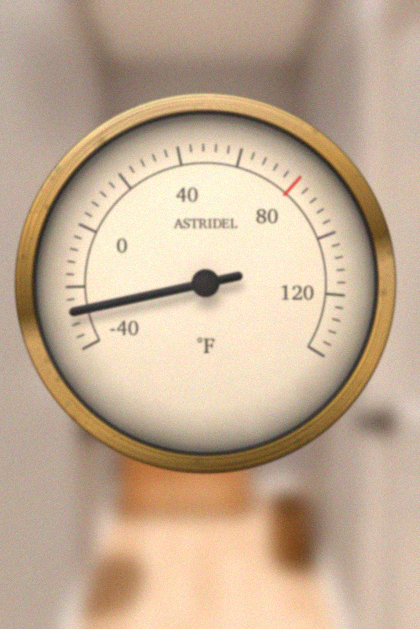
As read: **-28** °F
